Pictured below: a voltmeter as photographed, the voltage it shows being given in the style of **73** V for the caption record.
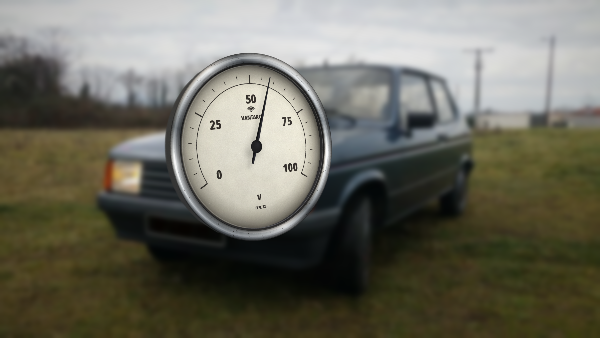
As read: **57.5** V
